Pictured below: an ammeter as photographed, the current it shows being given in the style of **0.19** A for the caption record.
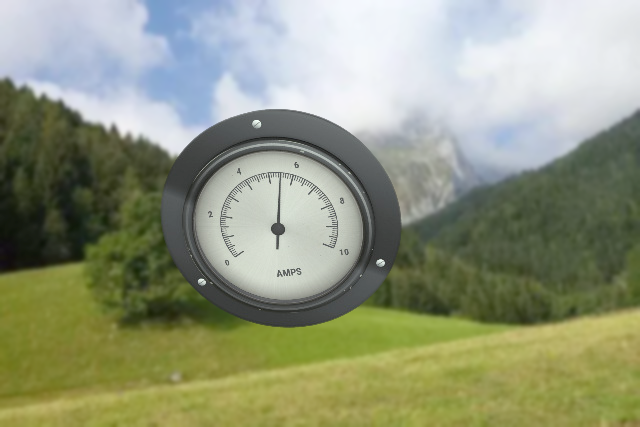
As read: **5.5** A
